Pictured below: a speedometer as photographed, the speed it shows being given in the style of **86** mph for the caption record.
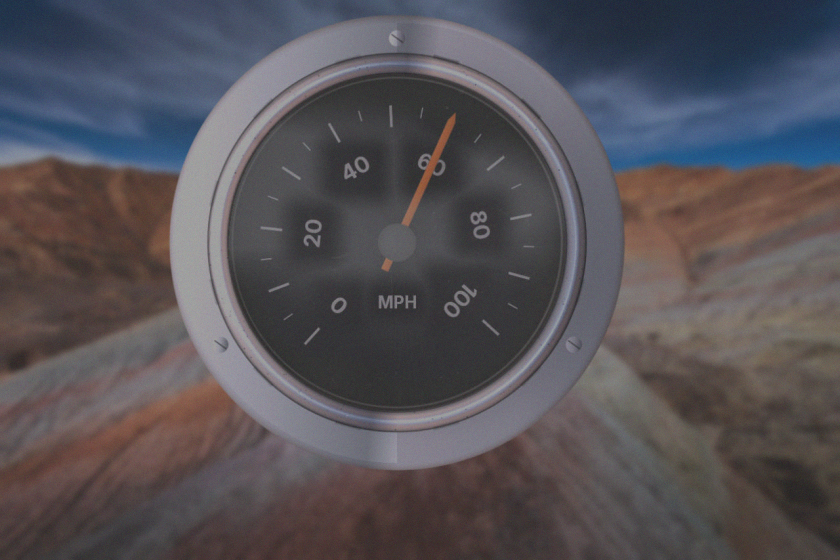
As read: **60** mph
